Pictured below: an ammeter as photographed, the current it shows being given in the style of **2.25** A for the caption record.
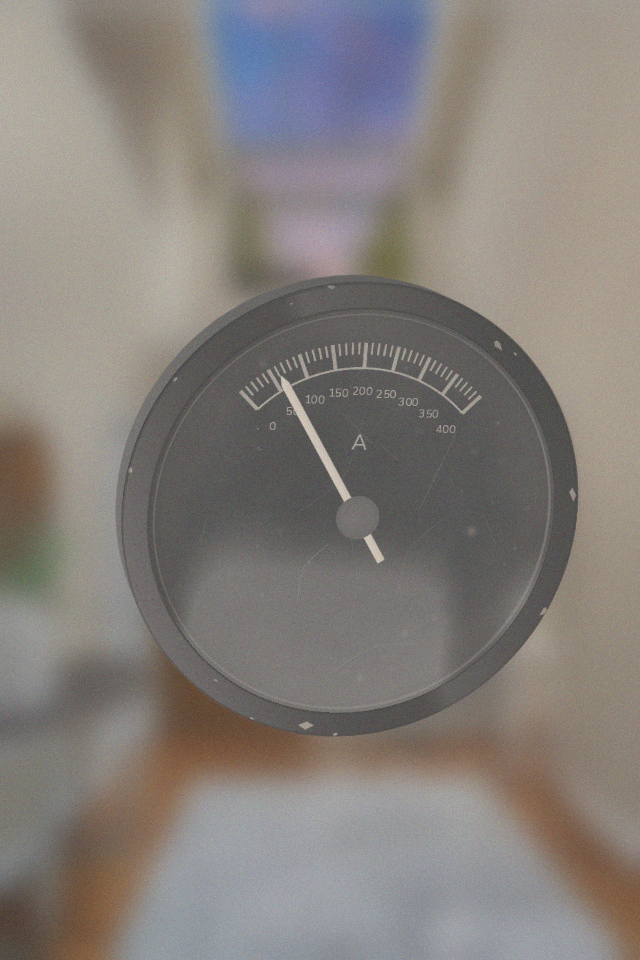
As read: **60** A
